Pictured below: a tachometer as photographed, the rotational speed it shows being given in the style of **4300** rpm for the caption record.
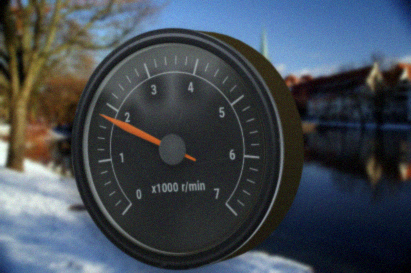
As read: **1800** rpm
